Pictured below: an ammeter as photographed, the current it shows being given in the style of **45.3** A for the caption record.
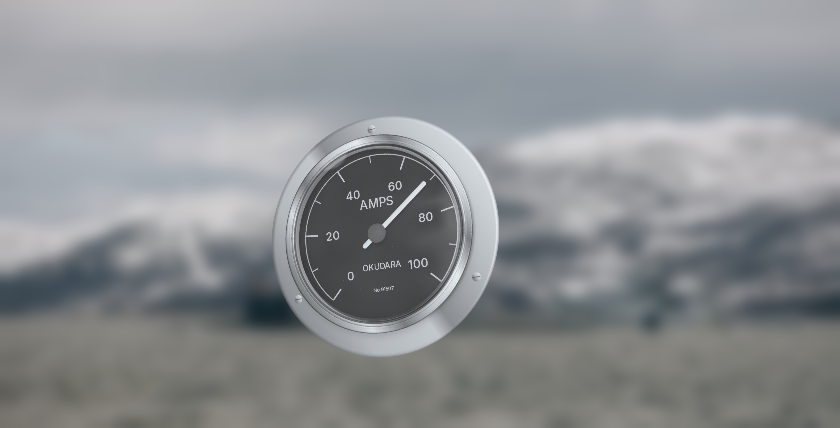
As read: **70** A
